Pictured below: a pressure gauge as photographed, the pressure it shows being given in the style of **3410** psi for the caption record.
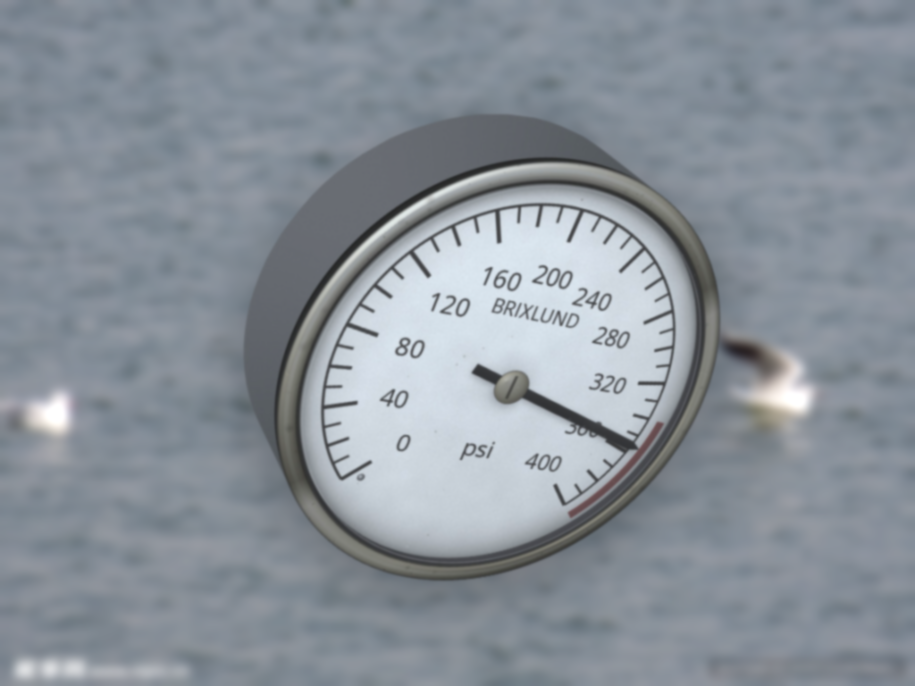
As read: **355** psi
